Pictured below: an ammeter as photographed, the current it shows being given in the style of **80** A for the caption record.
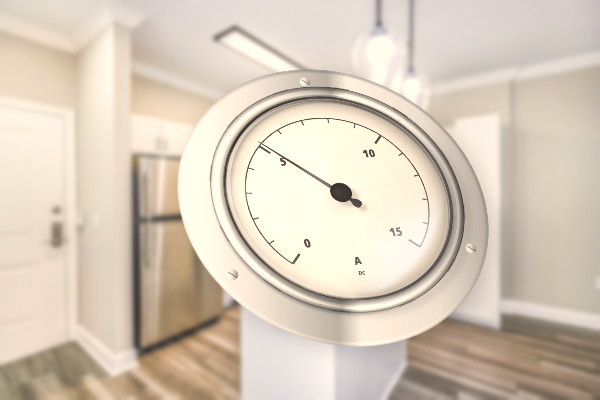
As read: **5** A
